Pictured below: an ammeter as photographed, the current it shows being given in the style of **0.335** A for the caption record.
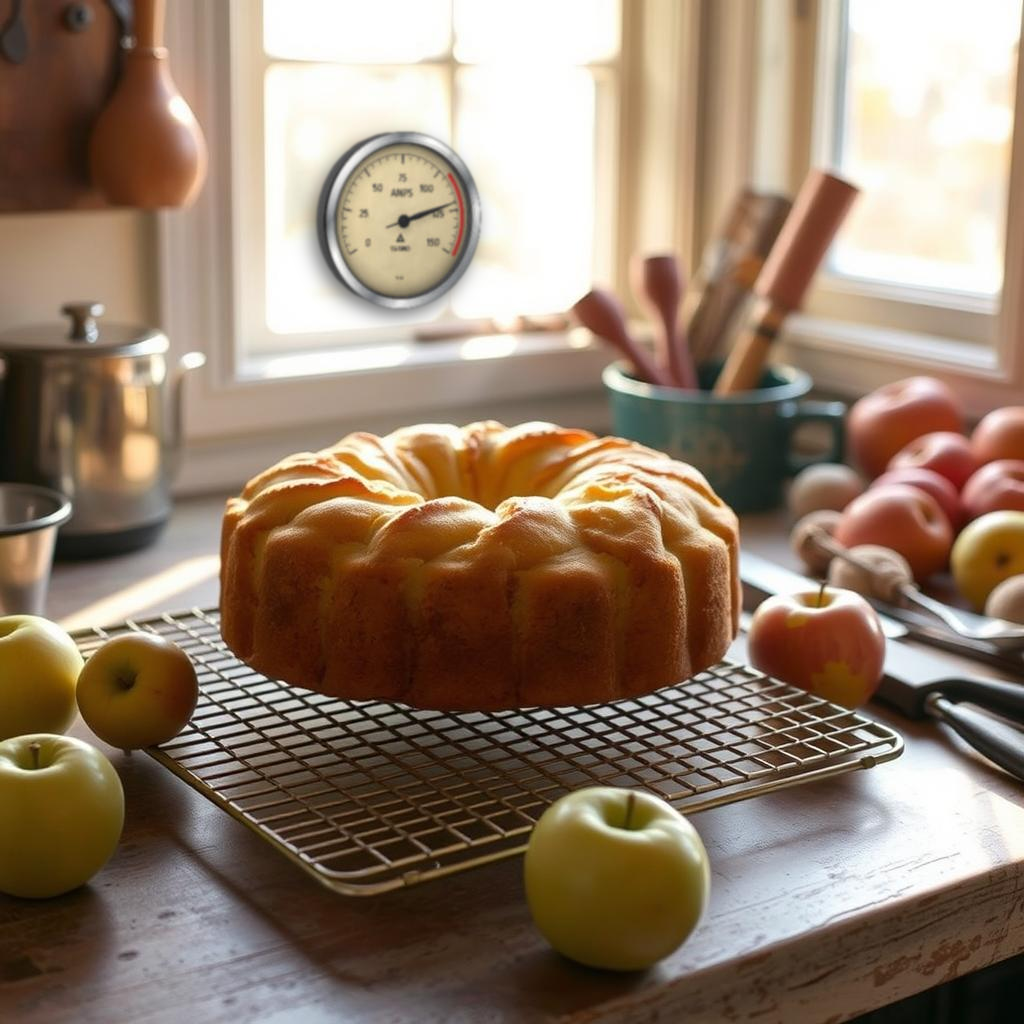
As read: **120** A
